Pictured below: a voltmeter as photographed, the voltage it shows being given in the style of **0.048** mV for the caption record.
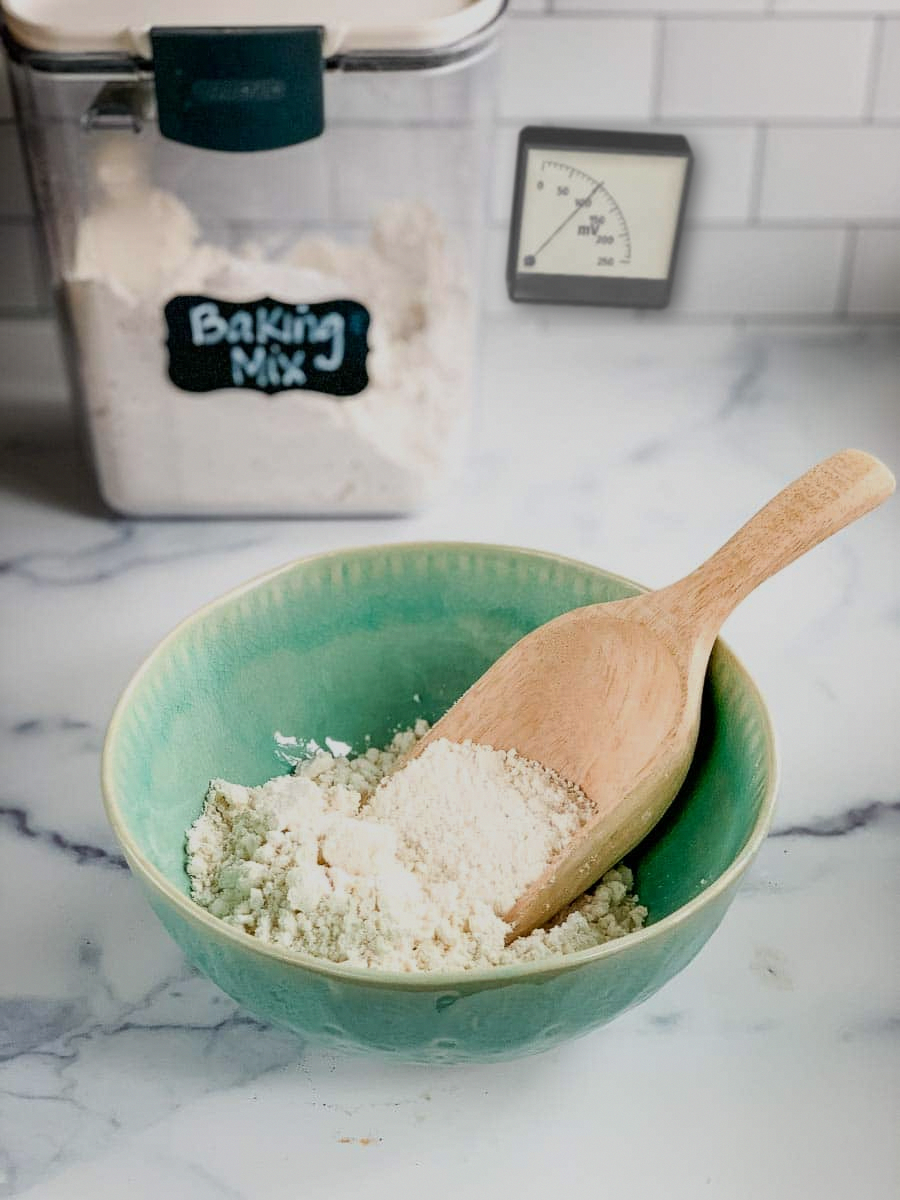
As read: **100** mV
